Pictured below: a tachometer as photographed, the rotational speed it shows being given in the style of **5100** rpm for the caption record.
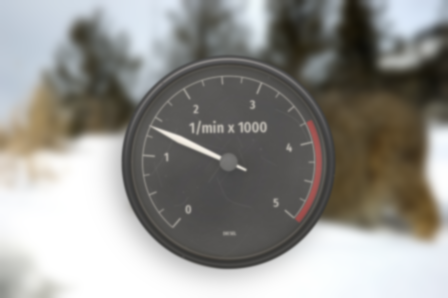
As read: **1375** rpm
